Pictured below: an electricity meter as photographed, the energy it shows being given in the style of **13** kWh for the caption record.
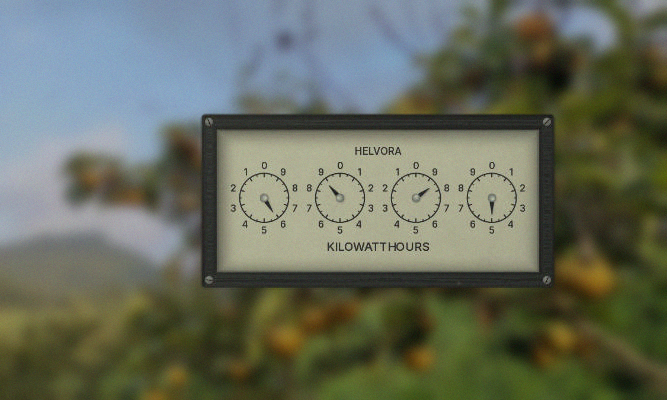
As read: **5885** kWh
